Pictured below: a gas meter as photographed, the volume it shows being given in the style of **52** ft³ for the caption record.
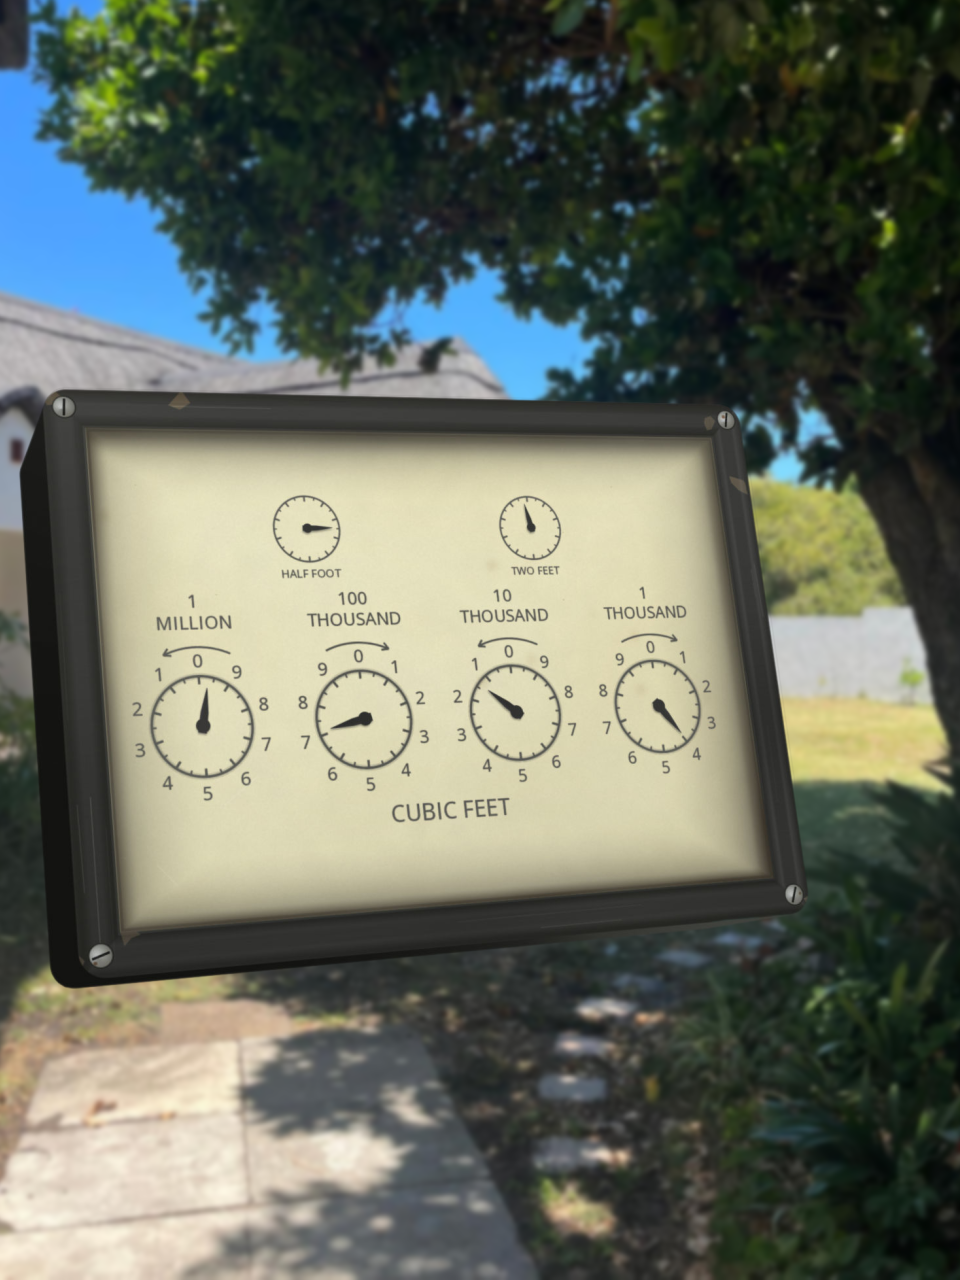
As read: **971400** ft³
